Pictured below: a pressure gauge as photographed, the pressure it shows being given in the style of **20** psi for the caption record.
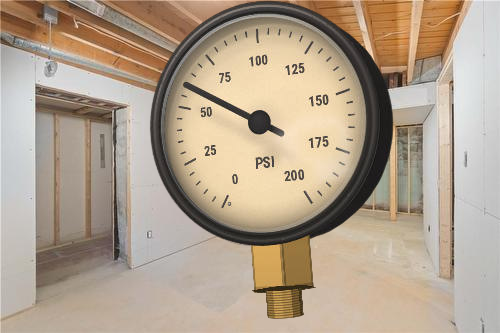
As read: **60** psi
